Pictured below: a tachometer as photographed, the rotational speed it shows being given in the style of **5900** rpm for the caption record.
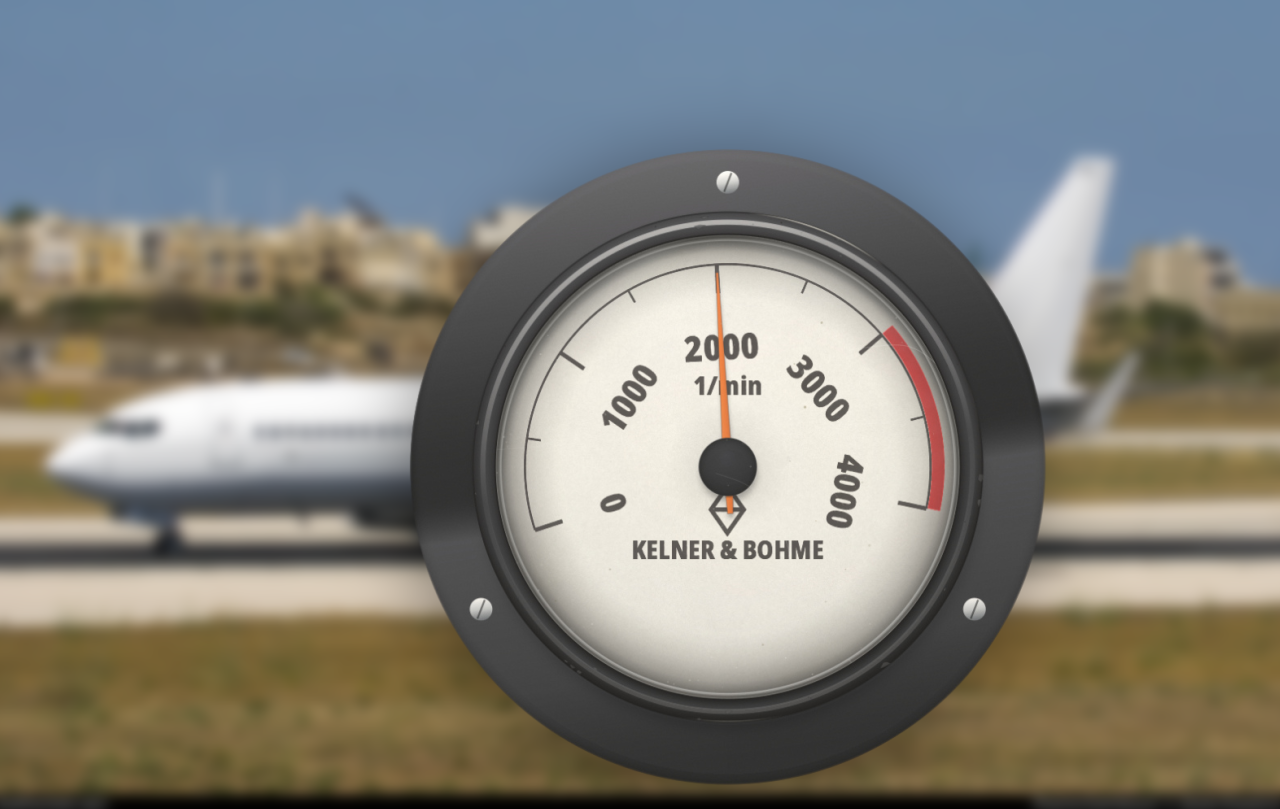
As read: **2000** rpm
